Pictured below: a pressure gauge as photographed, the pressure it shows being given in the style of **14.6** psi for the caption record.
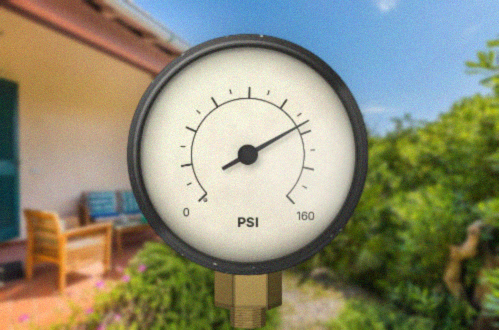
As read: **115** psi
